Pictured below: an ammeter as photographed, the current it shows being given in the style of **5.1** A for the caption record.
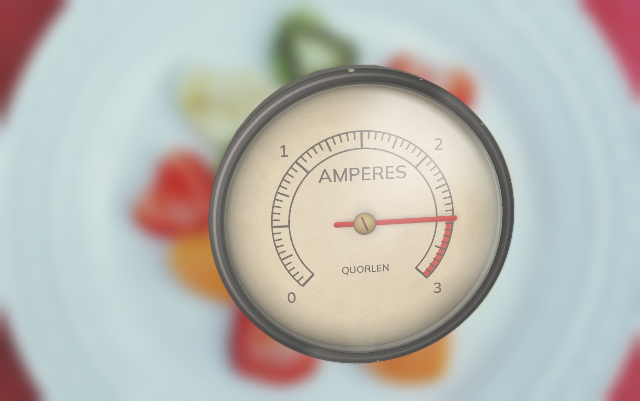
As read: **2.5** A
